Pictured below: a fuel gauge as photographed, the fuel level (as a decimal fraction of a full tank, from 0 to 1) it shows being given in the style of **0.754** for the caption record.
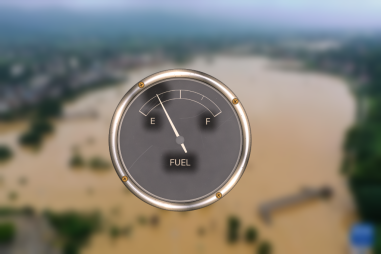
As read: **0.25**
